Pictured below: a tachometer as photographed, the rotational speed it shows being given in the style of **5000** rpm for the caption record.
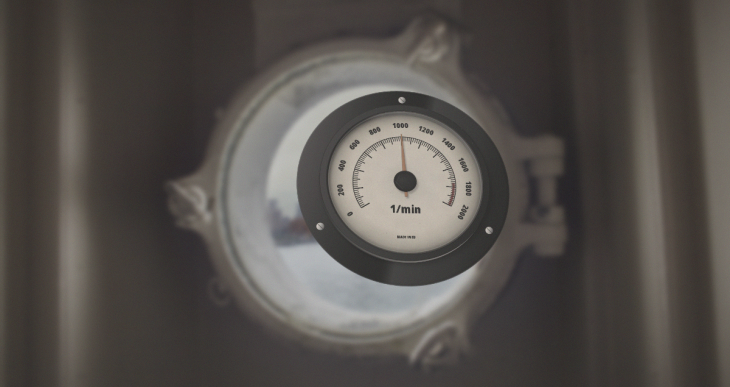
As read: **1000** rpm
